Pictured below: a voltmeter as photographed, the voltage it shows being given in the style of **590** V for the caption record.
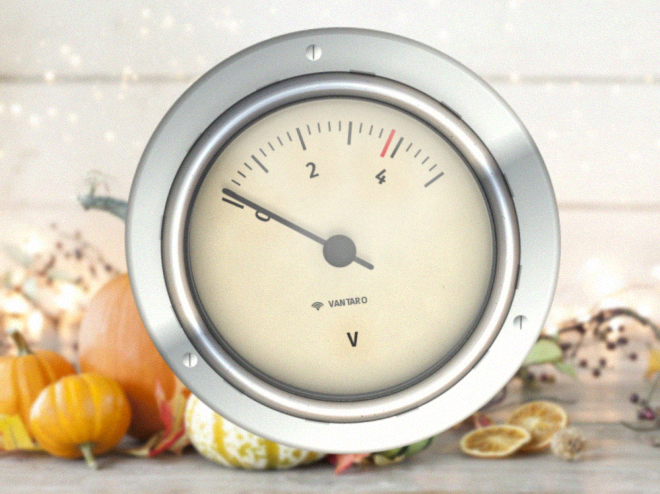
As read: **0.2** V
